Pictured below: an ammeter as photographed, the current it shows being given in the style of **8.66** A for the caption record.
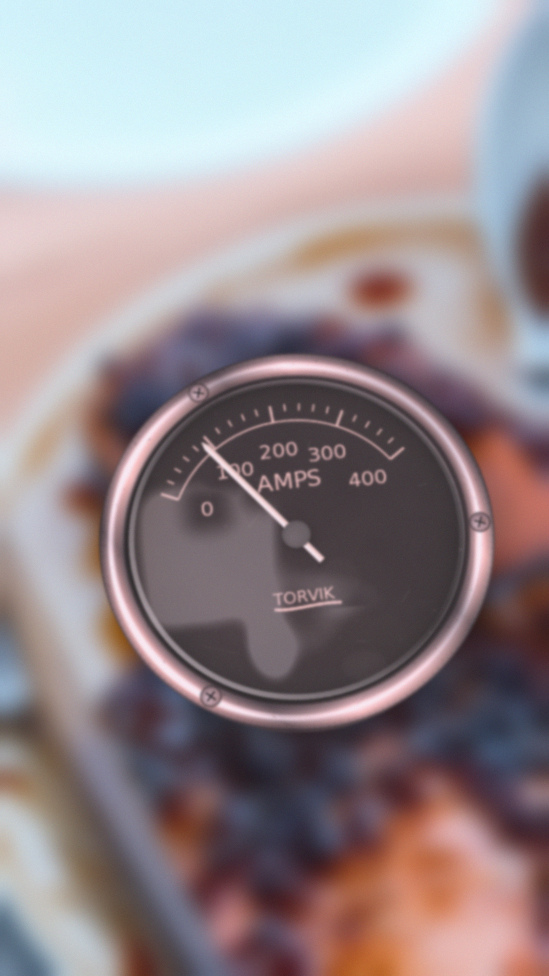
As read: **90** A
